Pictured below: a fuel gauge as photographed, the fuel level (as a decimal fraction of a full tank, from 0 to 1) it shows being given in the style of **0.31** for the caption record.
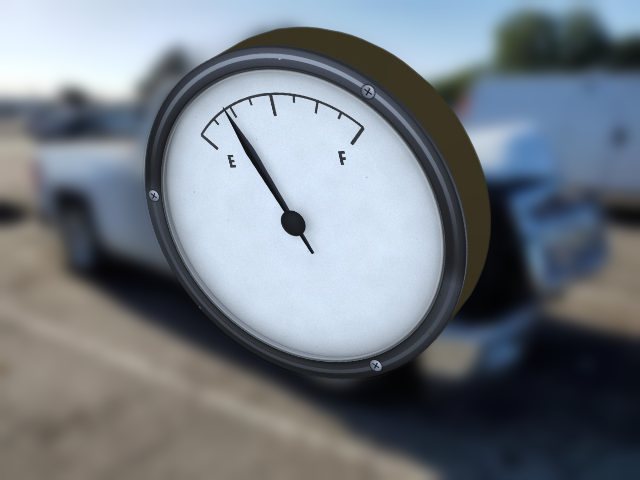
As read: **0.25**
